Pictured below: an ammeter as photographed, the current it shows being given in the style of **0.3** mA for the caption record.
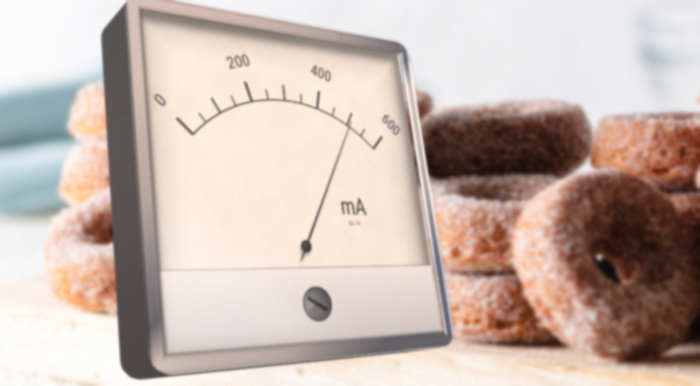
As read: **500** mA
